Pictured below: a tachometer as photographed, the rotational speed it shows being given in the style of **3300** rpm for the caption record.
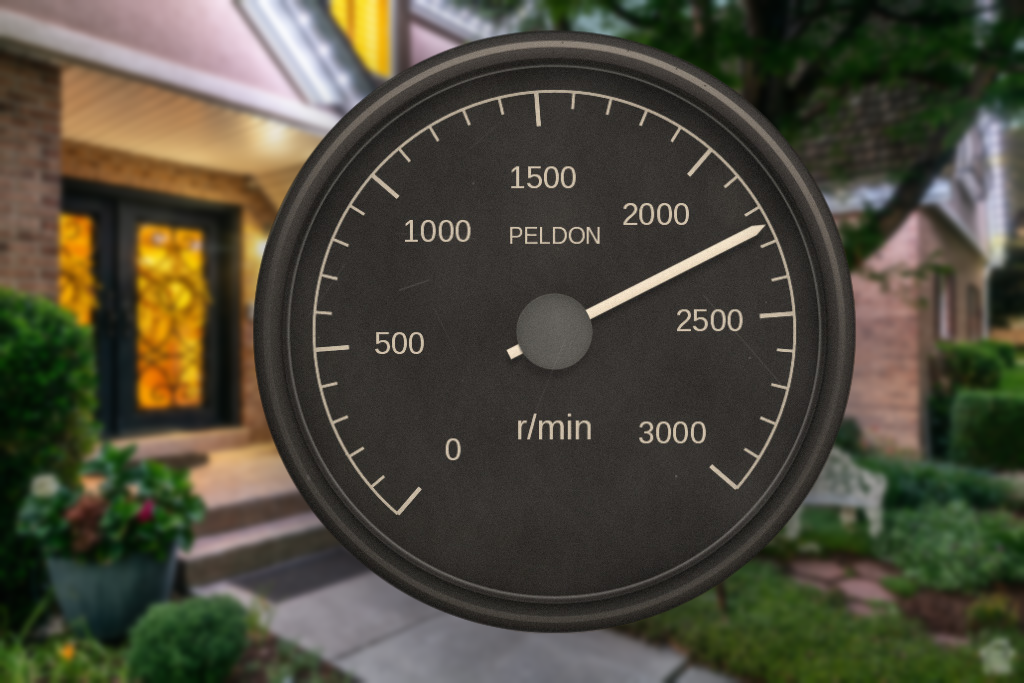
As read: **2250** rpm
